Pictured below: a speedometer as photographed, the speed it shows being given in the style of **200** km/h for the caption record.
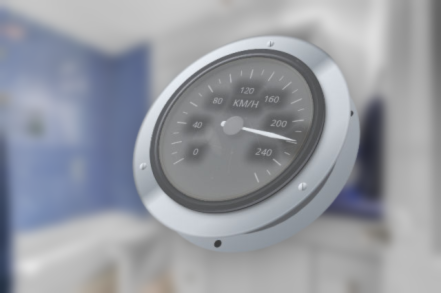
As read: **220** km/h
